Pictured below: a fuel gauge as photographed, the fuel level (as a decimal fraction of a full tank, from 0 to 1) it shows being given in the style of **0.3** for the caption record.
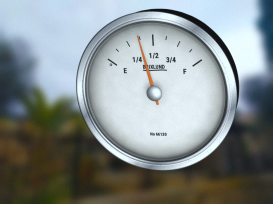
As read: **0.375**
